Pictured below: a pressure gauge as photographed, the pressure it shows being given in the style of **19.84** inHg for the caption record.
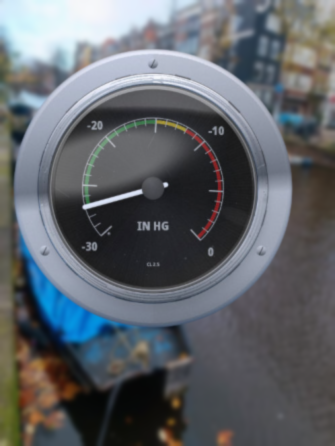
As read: **-27** inHg
